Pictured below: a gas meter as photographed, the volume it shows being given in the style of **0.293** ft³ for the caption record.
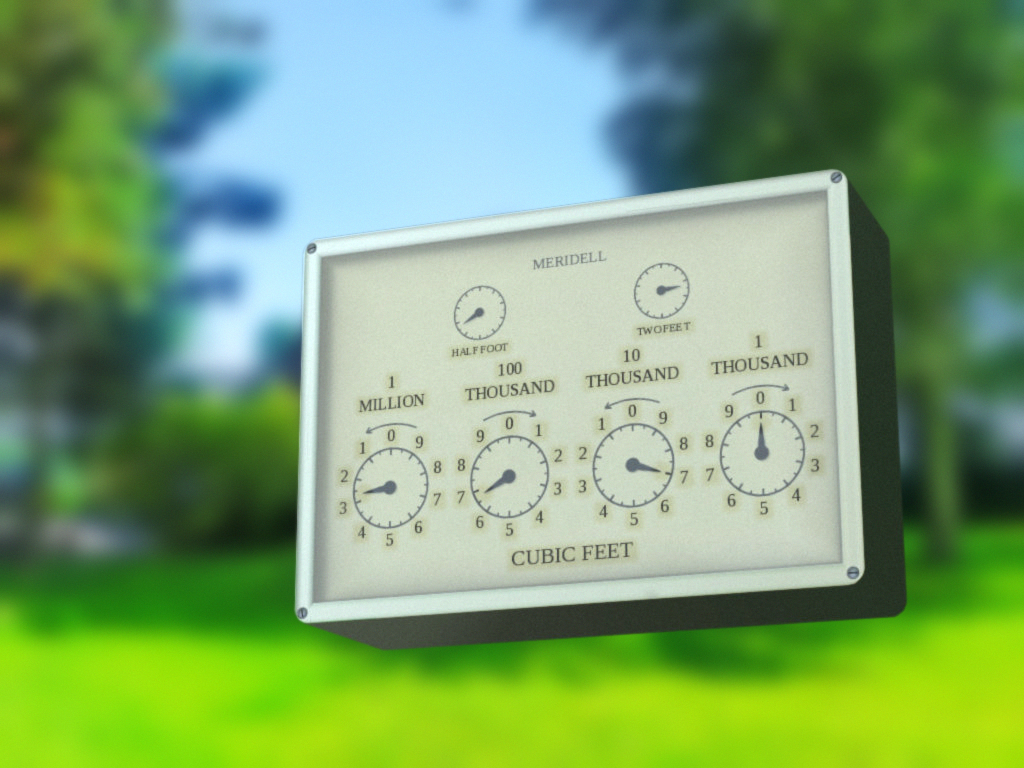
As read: **267000** ft³
